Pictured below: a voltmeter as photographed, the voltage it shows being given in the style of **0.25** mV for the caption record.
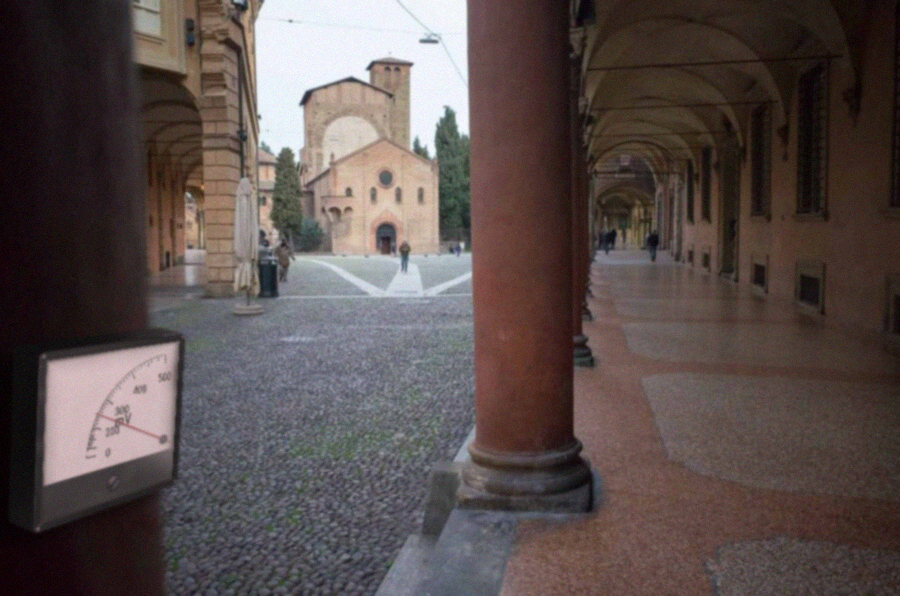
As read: **250** mV
